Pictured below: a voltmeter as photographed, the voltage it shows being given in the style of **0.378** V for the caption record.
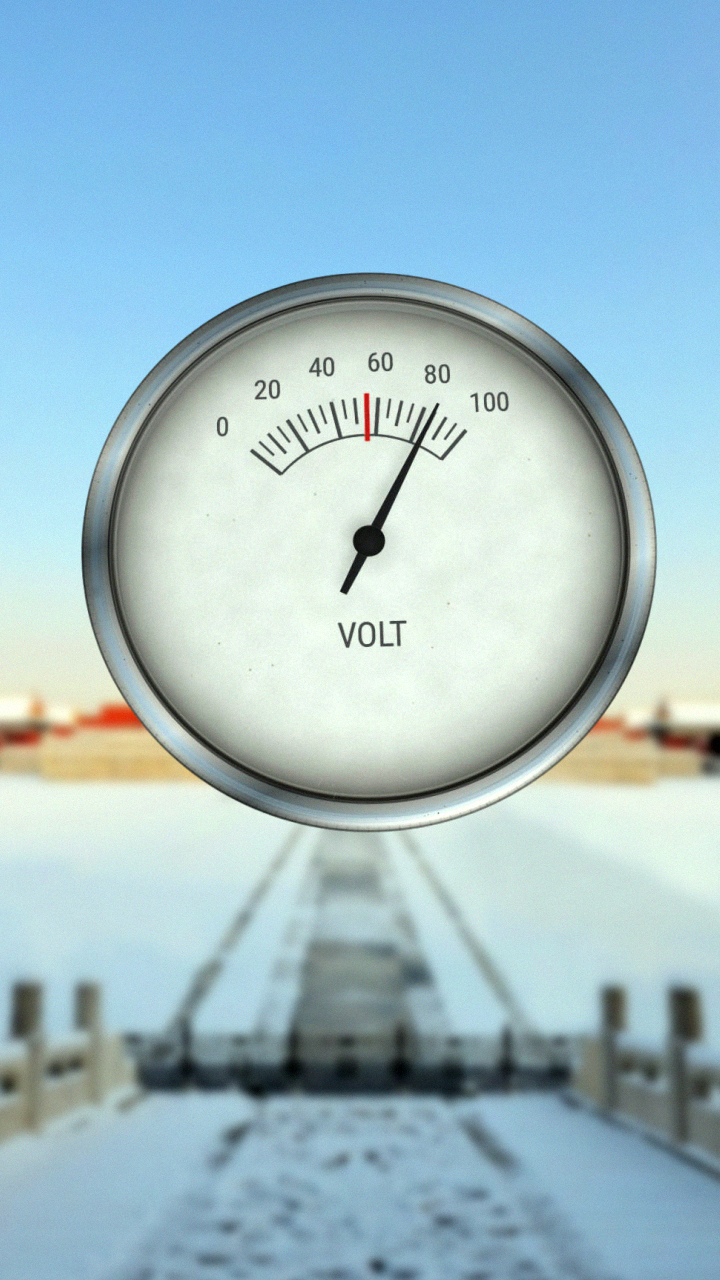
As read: **85** V
